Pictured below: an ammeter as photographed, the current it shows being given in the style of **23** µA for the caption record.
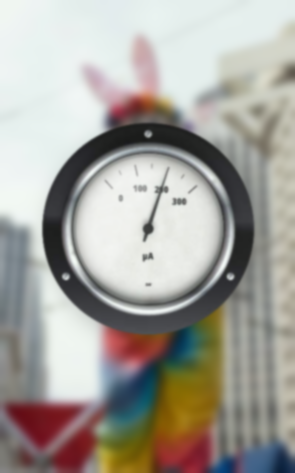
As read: **200** µA
